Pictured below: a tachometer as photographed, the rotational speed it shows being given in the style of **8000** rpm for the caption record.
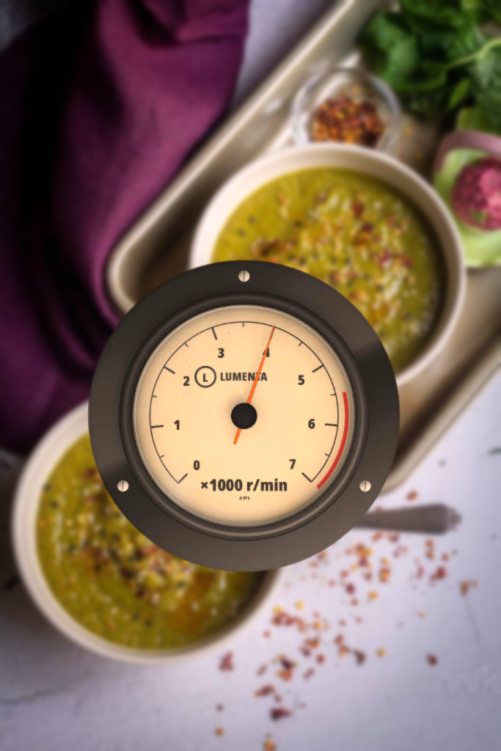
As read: **4000** rpm
